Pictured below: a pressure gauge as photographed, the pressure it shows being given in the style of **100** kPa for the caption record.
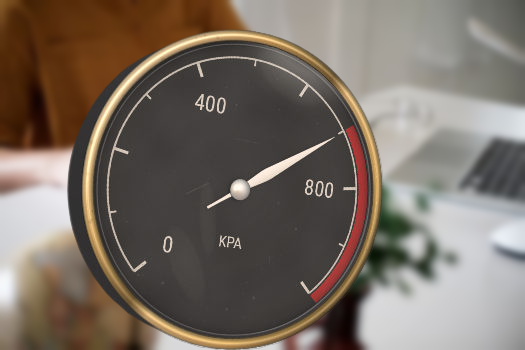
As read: **700** kPa
